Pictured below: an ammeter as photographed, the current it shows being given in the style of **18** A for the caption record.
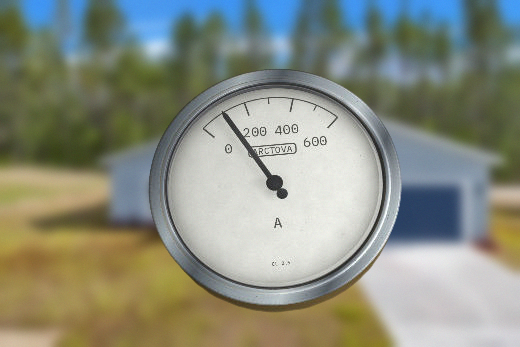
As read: **100** A
